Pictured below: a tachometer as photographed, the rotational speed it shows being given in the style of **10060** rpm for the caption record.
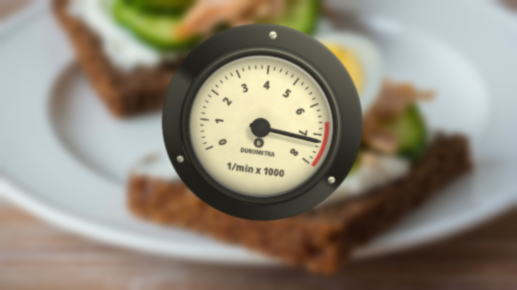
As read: **7200** rpm
